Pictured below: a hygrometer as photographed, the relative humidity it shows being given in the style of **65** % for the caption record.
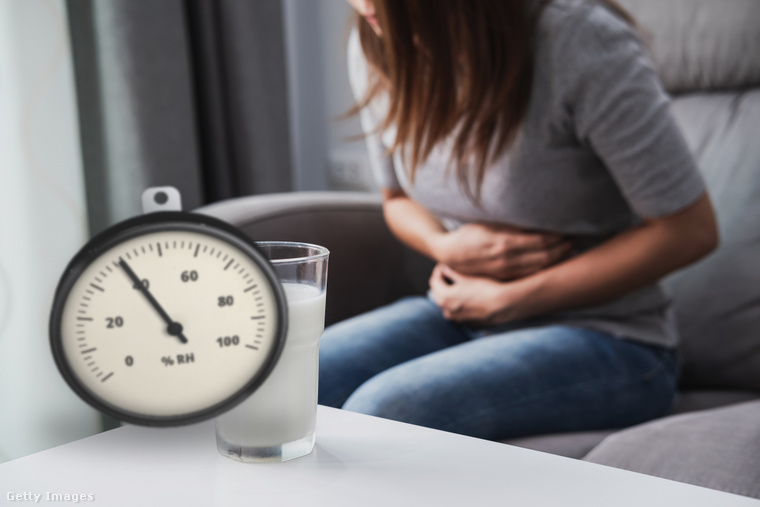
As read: **40** %
